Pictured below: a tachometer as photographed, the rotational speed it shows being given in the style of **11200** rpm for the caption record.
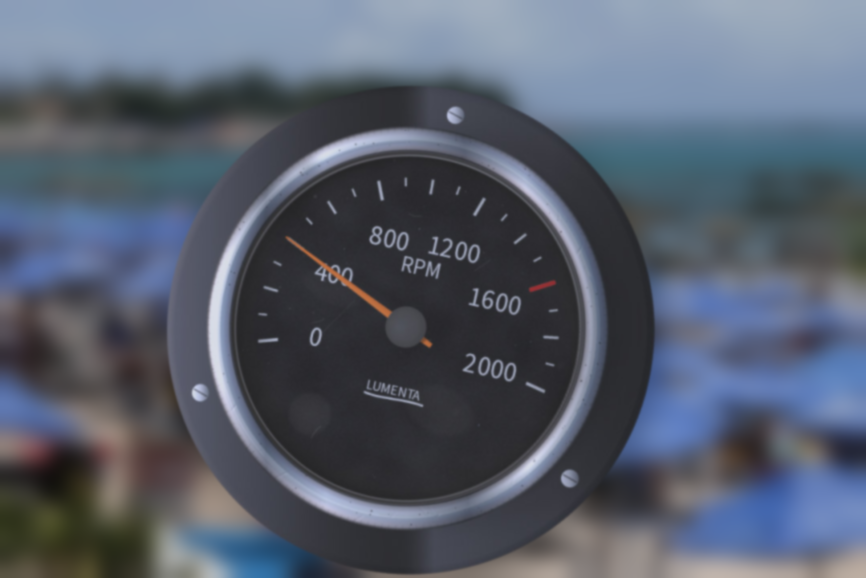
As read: **400** rpm
